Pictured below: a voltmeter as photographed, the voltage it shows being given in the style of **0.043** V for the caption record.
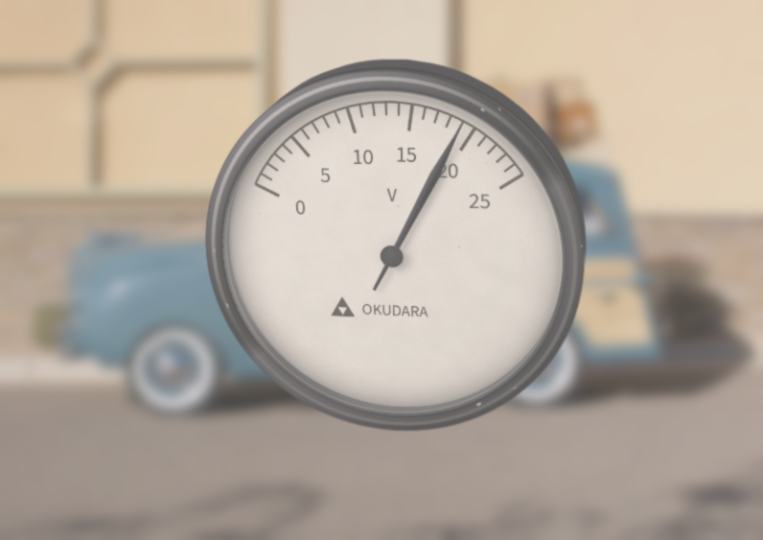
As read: **19** V
